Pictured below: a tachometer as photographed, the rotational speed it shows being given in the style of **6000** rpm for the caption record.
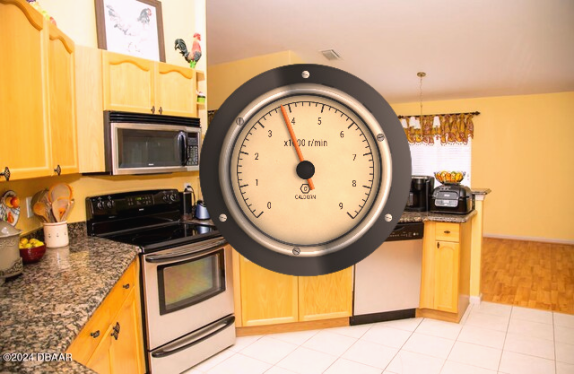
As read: **3800** rpm
